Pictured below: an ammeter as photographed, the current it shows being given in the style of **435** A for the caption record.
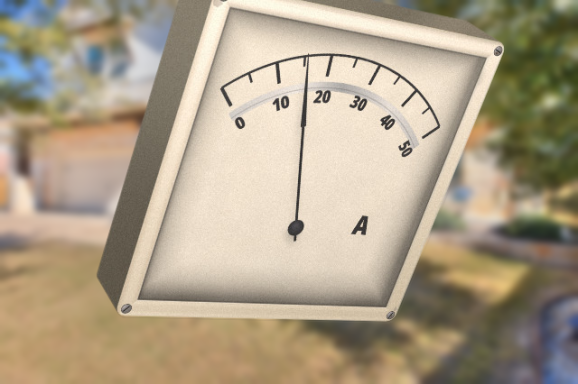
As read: **15** A
